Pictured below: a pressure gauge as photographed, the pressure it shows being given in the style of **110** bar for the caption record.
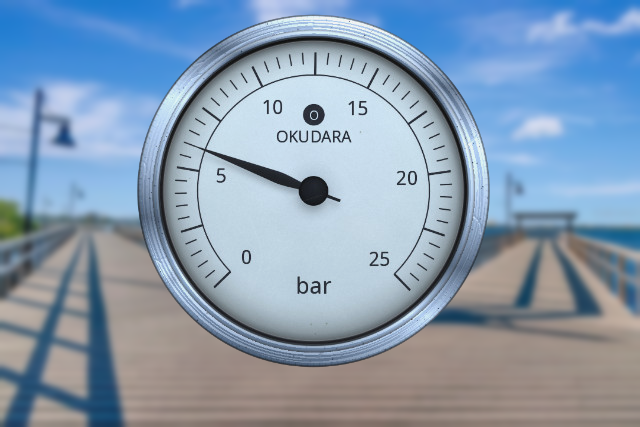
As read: **6** bar
